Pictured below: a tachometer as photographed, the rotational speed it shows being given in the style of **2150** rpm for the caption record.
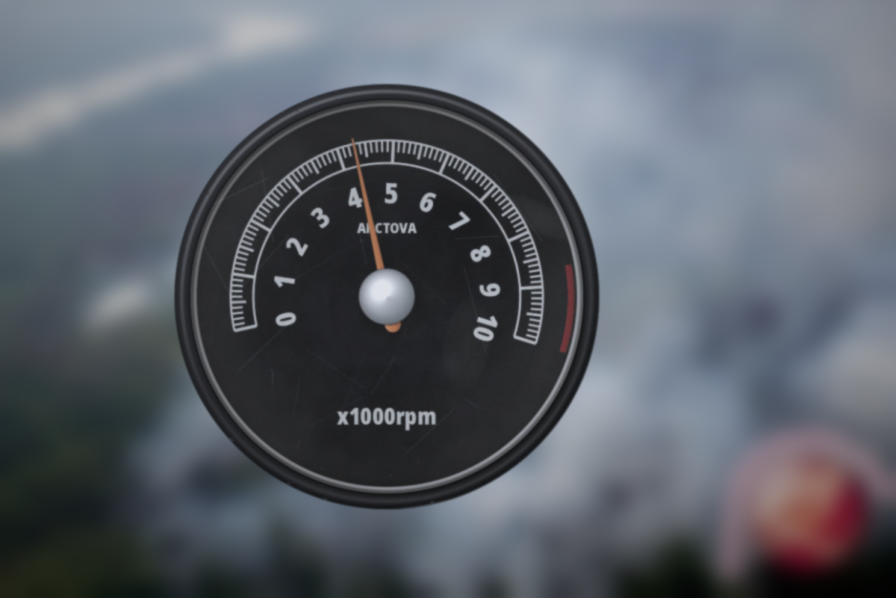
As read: **4300** rpm
